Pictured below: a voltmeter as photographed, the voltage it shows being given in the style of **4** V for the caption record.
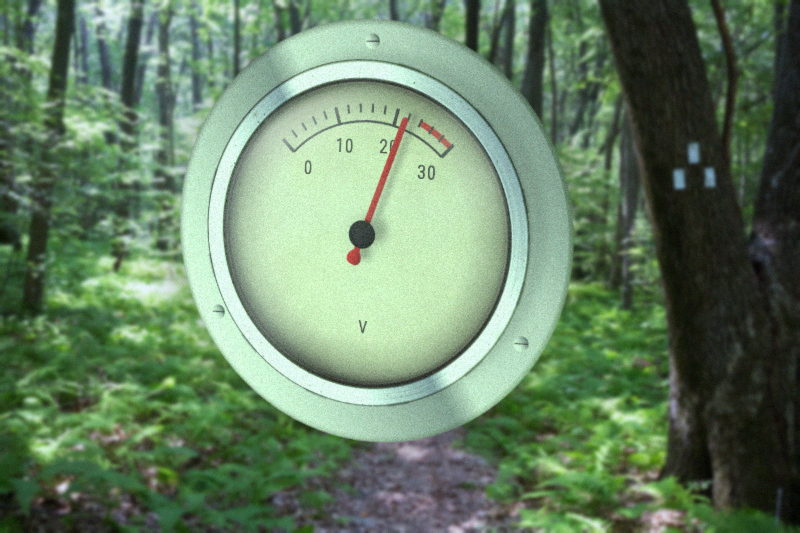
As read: **22** V
